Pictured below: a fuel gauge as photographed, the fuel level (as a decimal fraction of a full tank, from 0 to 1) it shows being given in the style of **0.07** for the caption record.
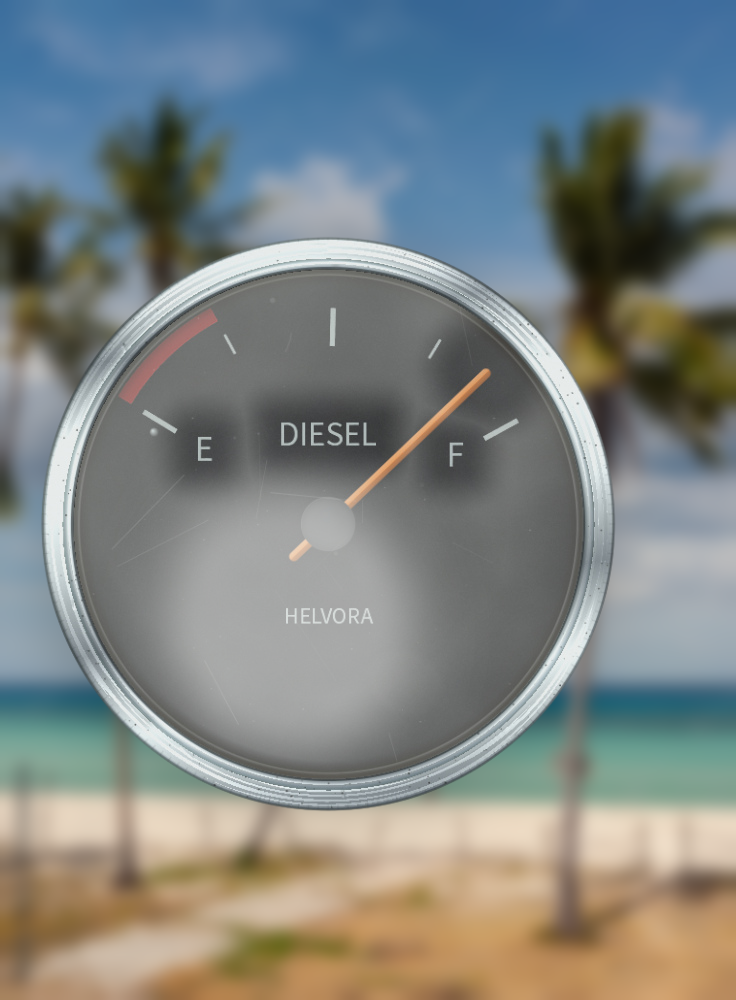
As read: **0.875**
